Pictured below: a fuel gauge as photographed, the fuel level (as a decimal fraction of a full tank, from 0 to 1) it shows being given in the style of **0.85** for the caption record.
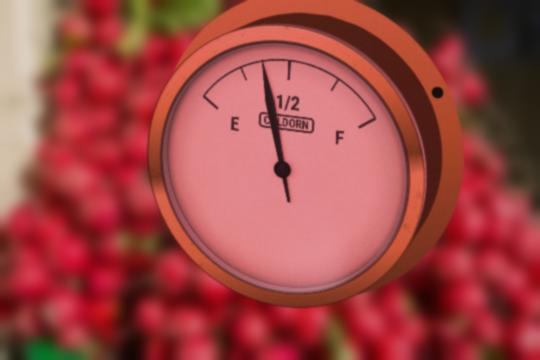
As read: **0.375**
